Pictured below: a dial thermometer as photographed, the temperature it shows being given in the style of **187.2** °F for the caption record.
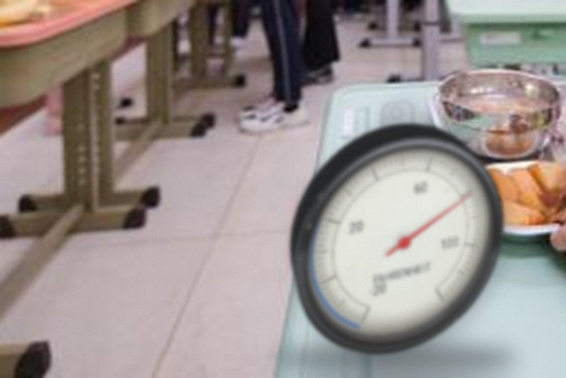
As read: **80** °F
